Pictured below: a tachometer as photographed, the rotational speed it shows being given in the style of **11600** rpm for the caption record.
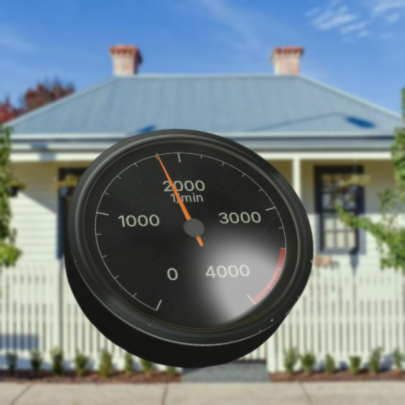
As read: **1800** rpm
